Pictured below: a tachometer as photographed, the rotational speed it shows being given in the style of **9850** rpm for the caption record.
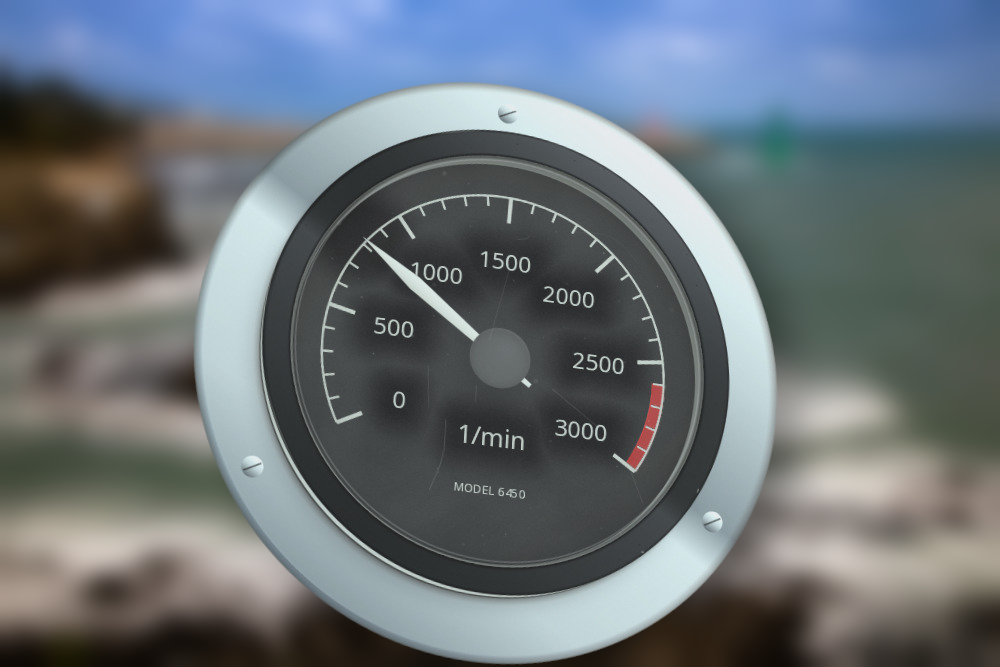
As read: **800** rpm
